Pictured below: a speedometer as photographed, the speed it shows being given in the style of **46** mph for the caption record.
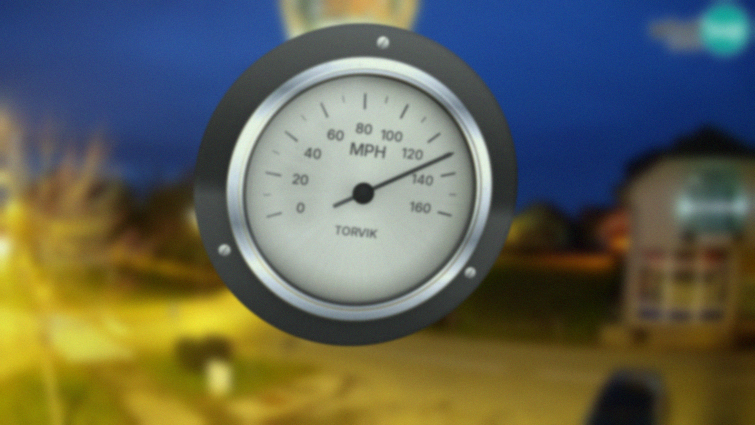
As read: **130** mph
